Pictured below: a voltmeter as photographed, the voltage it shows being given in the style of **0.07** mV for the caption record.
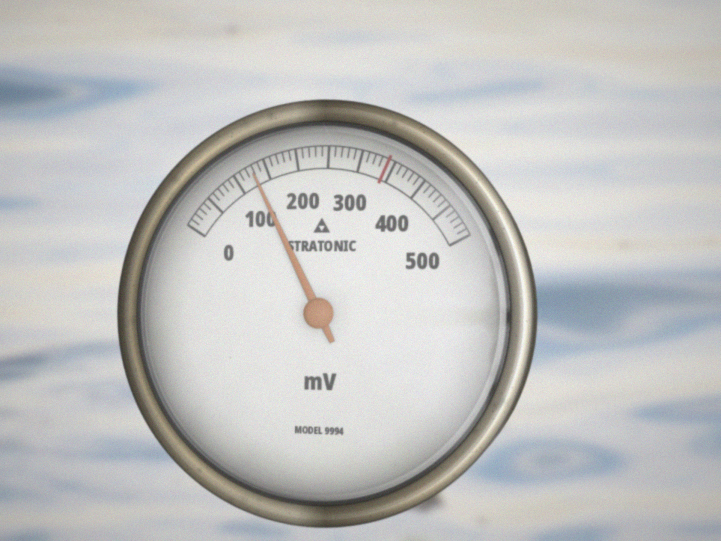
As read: **130** mV
